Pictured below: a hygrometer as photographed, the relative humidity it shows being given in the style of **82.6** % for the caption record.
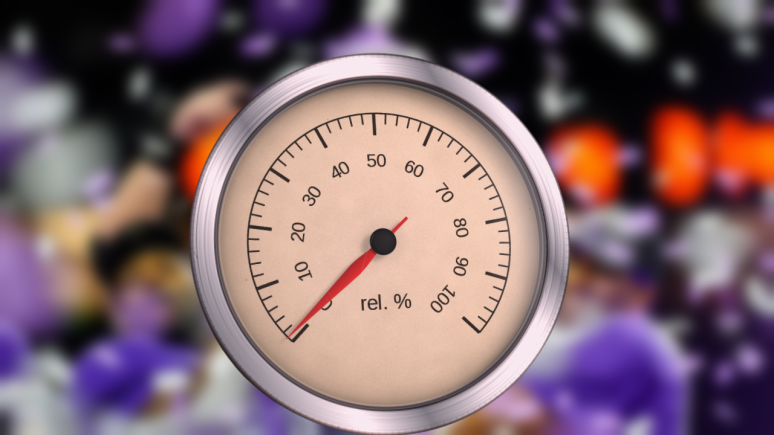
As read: **1** %
